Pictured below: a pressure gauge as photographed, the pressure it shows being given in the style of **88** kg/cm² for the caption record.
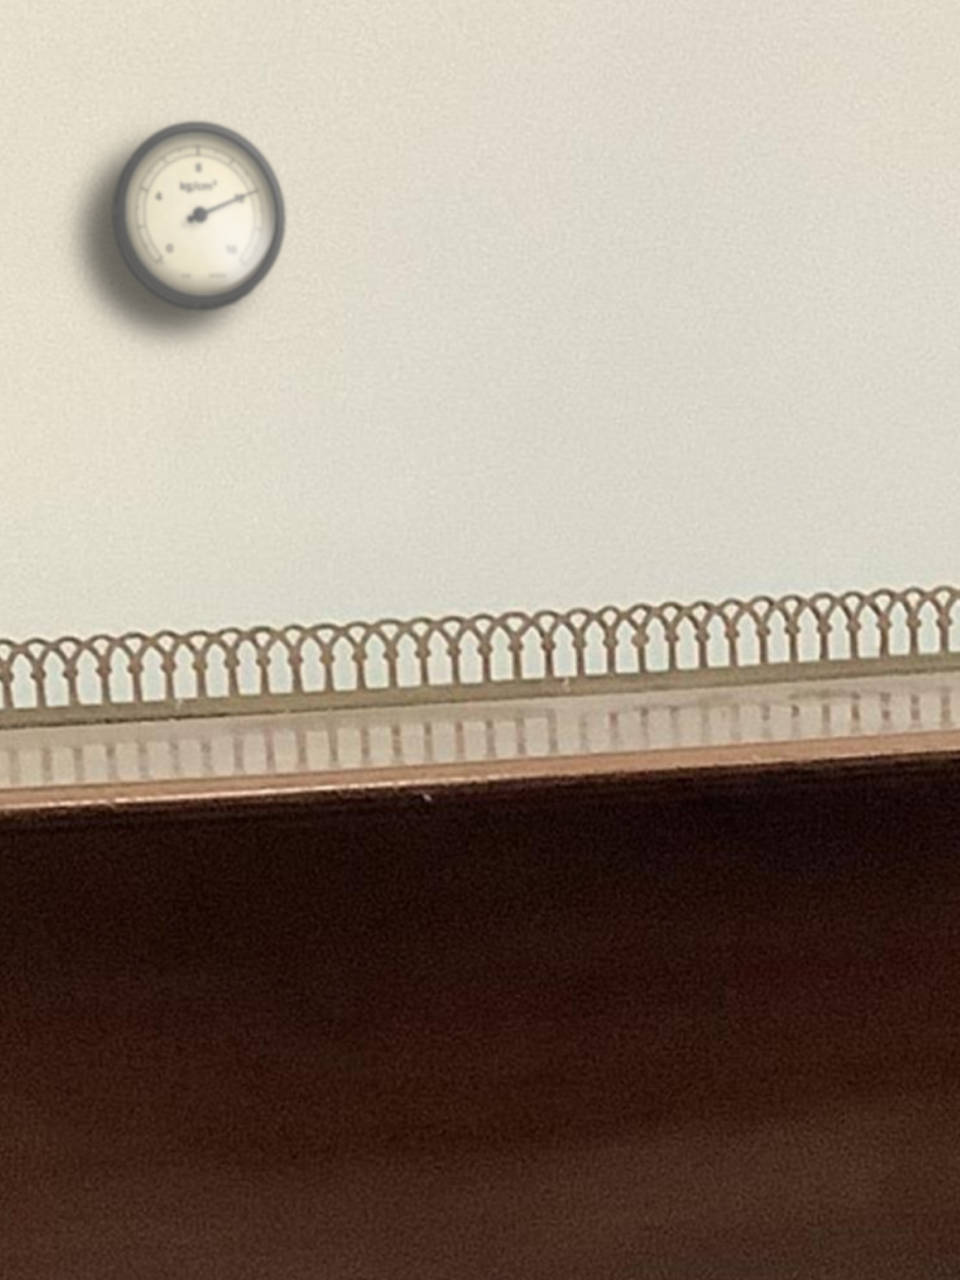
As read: **12** kg/cm²
